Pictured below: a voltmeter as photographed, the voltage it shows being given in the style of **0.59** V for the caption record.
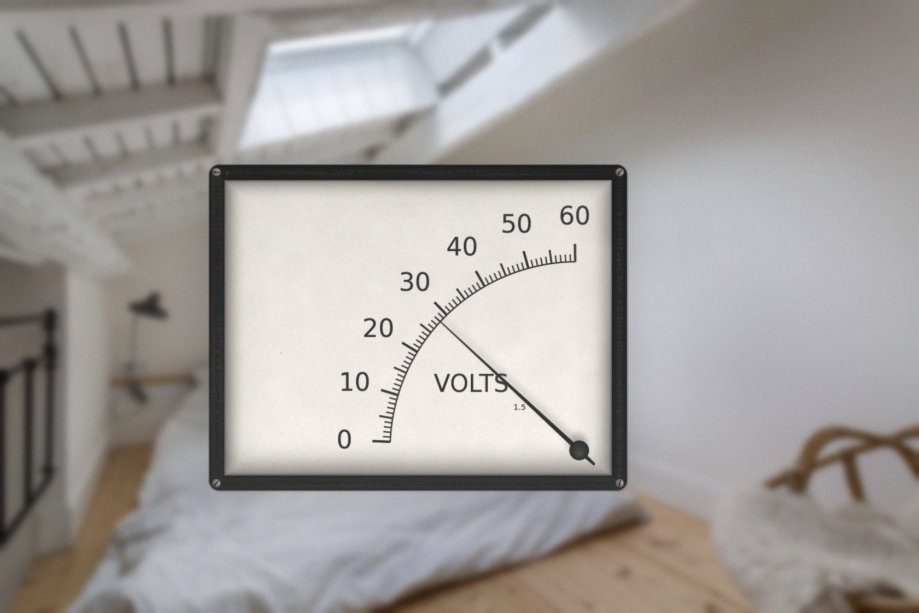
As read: **28** V
